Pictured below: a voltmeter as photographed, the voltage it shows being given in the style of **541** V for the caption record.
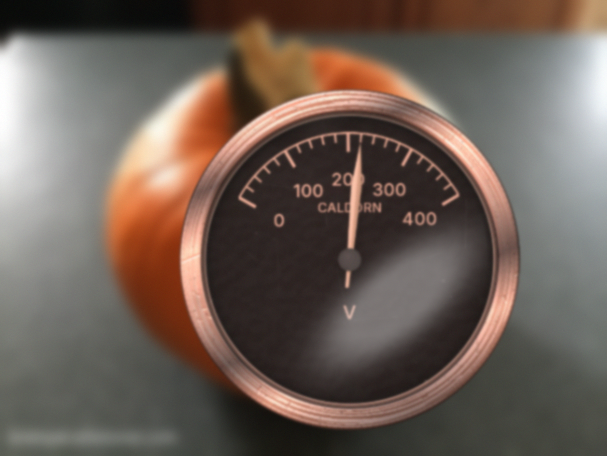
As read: **220** V
